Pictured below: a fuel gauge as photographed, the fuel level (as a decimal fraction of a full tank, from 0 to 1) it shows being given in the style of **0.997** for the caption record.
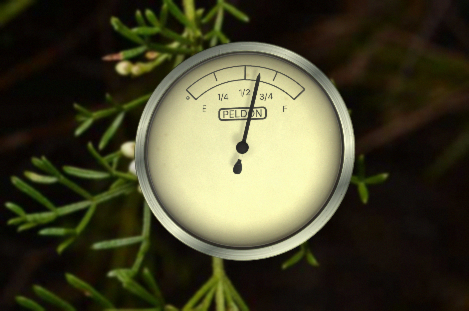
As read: **0.625**
